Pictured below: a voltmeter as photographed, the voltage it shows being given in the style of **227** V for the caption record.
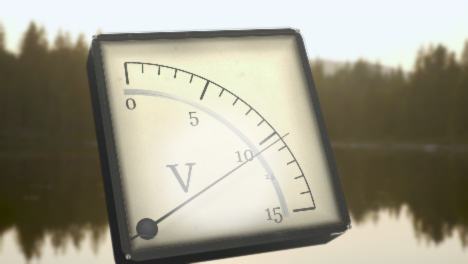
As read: **10.5** V
